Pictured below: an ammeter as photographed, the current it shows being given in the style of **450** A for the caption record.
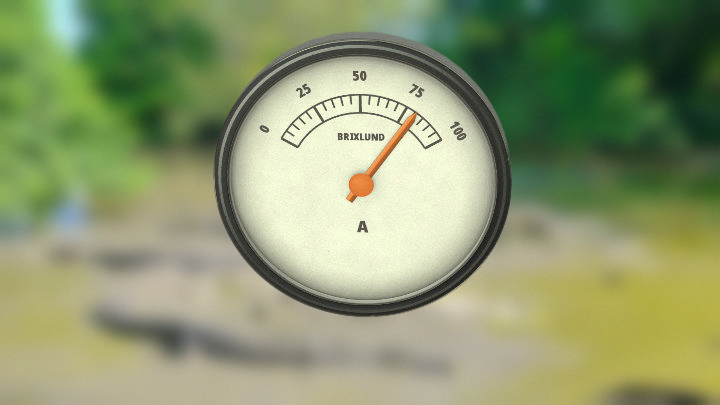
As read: **80** A
